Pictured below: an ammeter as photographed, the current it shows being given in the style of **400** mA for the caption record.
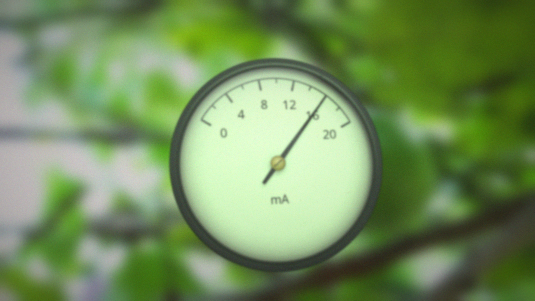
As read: **16** mA
